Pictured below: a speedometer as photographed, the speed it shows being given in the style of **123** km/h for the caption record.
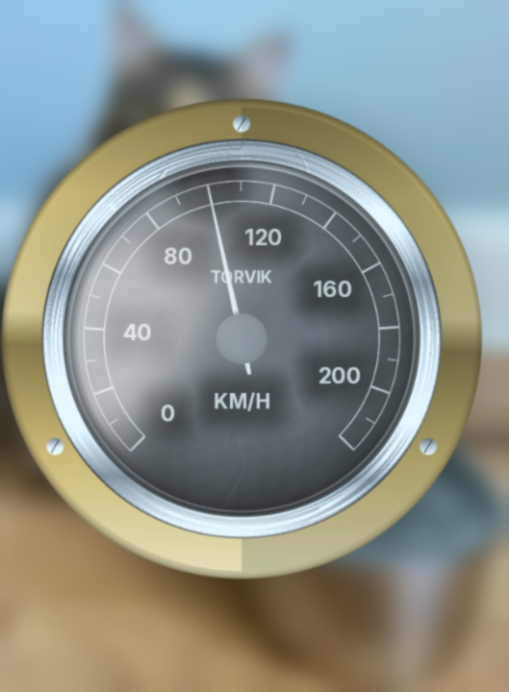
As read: **100** km/h
